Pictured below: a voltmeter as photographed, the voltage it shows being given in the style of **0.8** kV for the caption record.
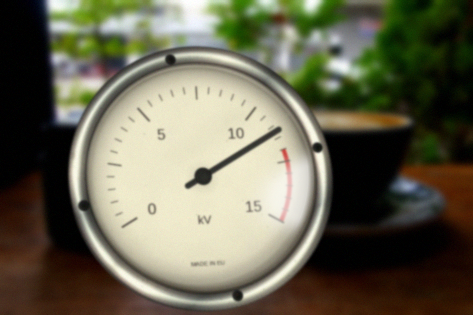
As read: **11.25** kV
